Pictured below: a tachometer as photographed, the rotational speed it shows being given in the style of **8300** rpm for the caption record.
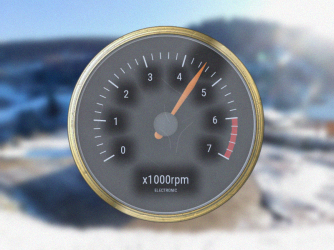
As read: **4500** rpm
